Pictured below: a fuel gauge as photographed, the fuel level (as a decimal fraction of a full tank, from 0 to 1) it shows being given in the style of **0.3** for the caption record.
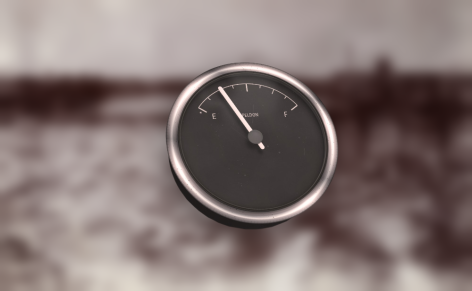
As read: **0.25**
